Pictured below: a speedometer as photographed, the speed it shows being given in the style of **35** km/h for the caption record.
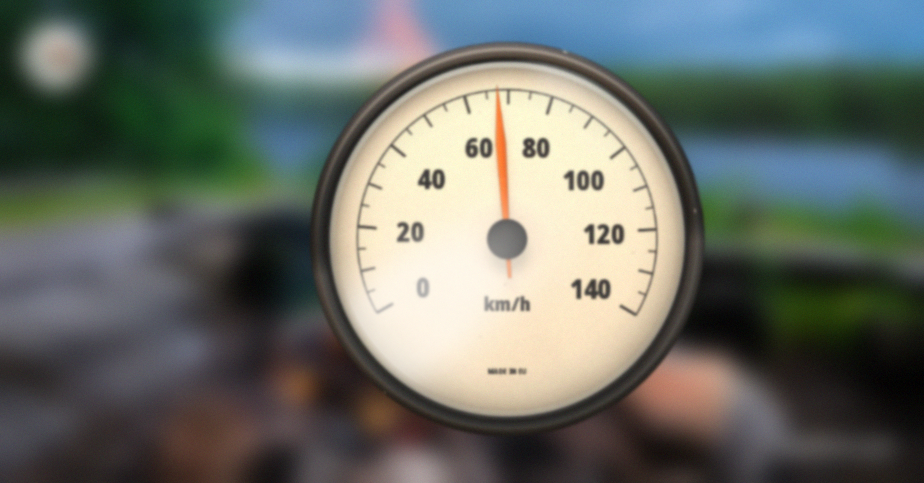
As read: **67.5** km/h
